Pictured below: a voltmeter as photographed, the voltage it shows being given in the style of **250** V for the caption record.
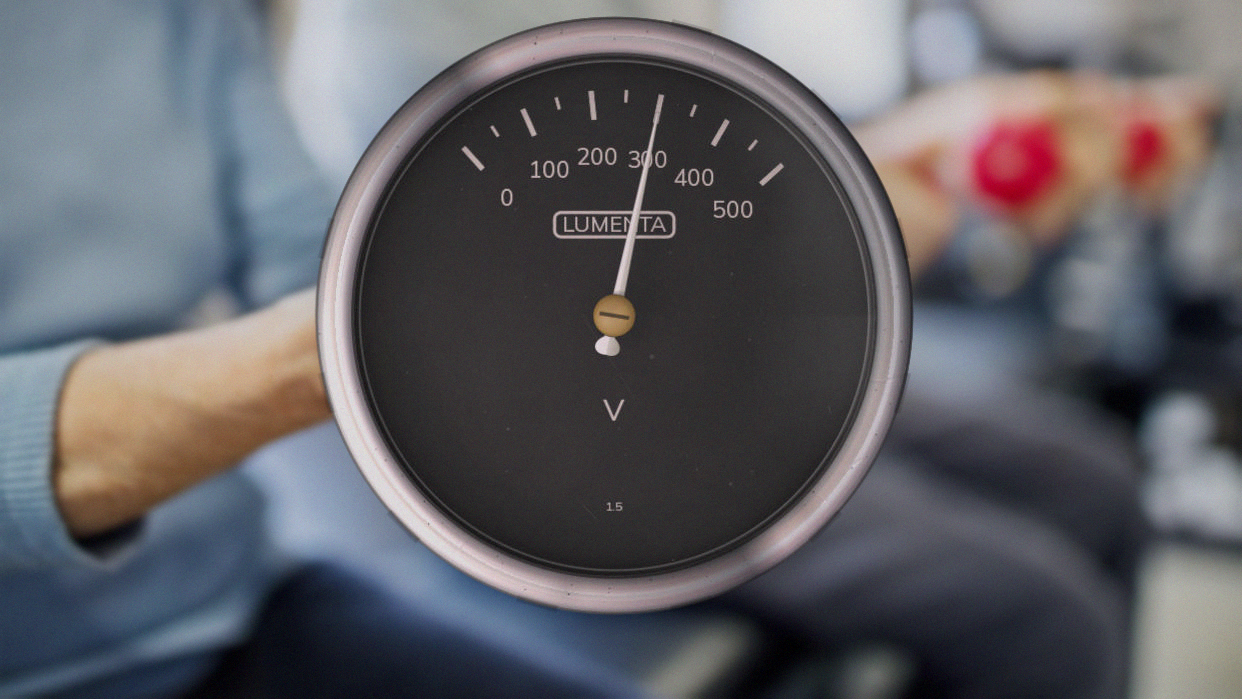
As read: **300** V
